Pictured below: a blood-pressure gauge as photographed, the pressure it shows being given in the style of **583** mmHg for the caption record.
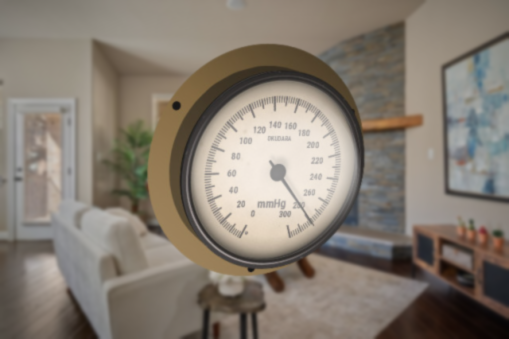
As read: **280** mmHg
